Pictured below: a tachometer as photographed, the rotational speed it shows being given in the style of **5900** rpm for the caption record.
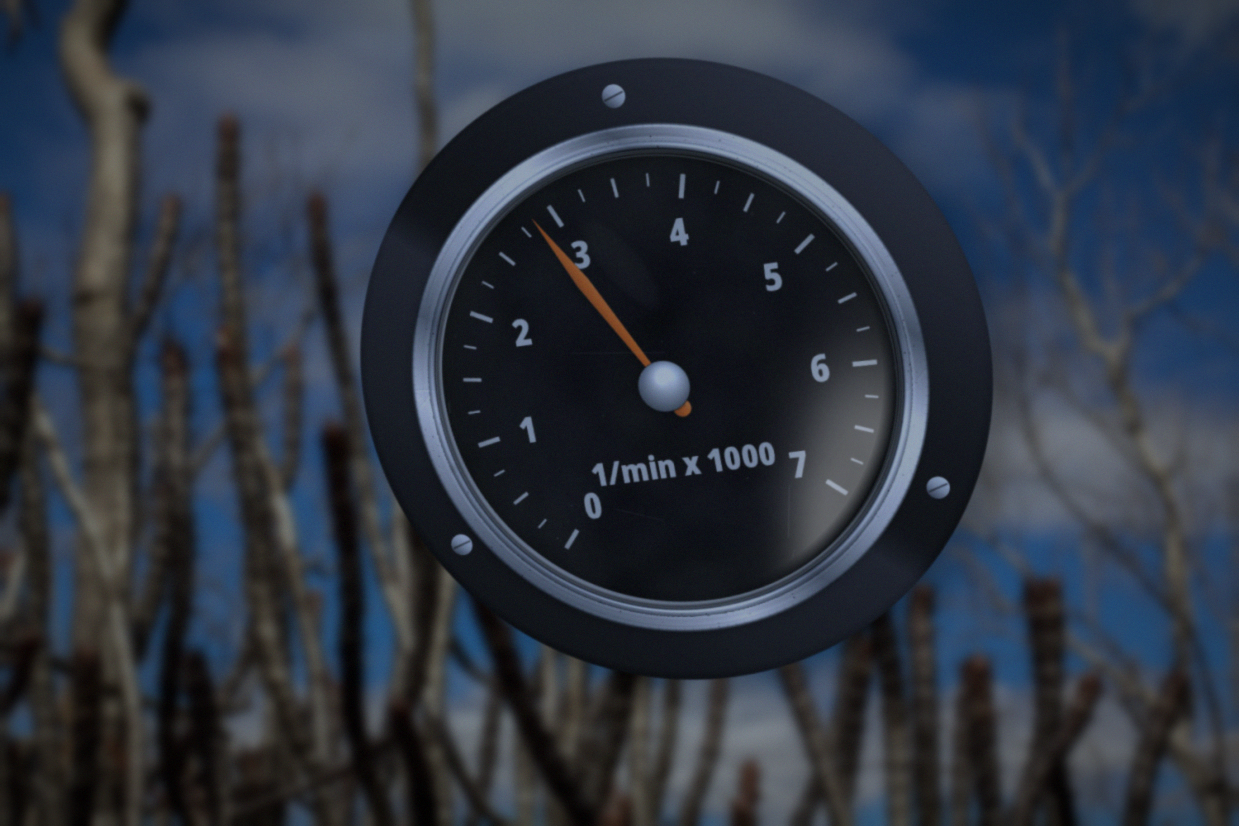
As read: **2875** rpm
